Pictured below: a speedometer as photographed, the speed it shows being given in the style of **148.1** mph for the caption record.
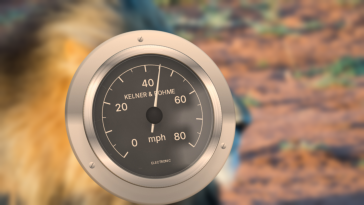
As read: **45** mph
